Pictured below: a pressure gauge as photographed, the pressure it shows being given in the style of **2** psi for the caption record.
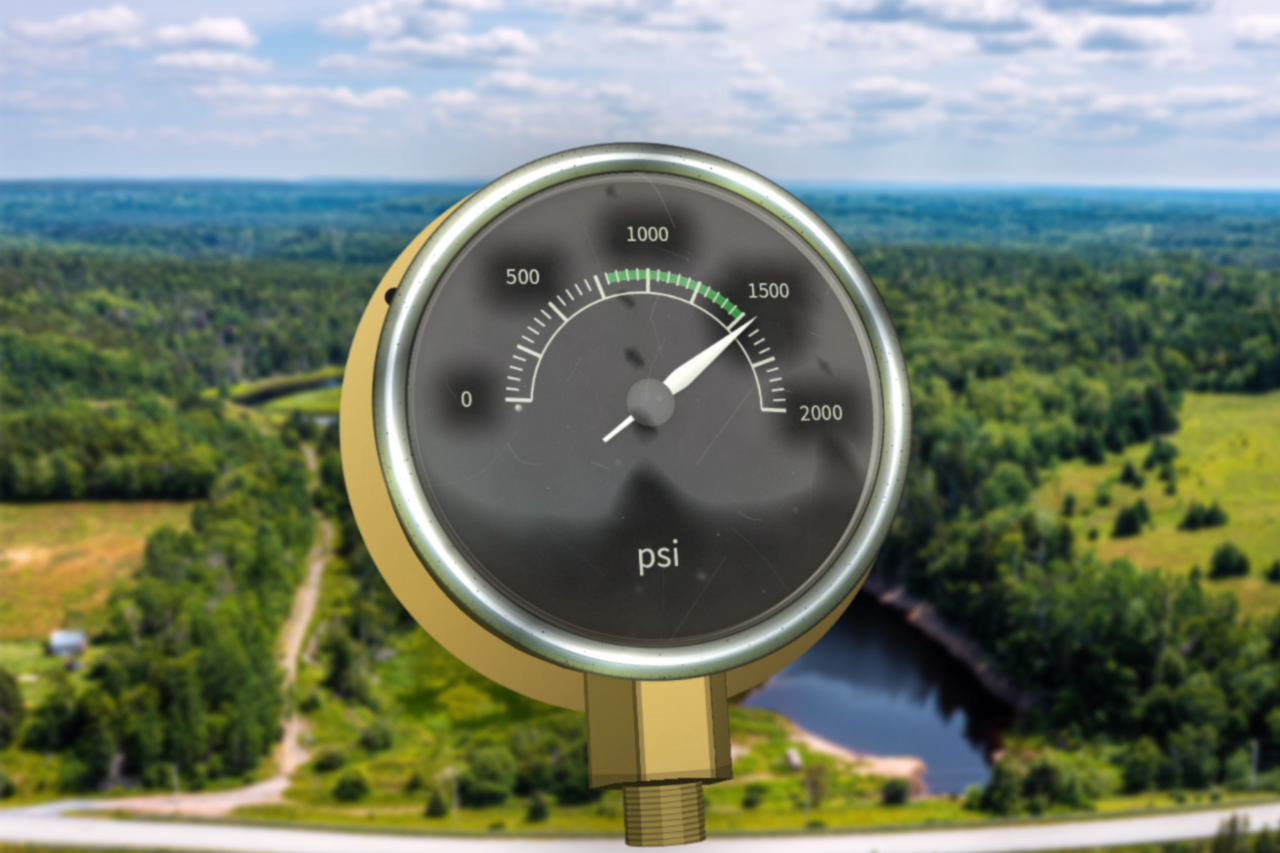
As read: **1550** psi
